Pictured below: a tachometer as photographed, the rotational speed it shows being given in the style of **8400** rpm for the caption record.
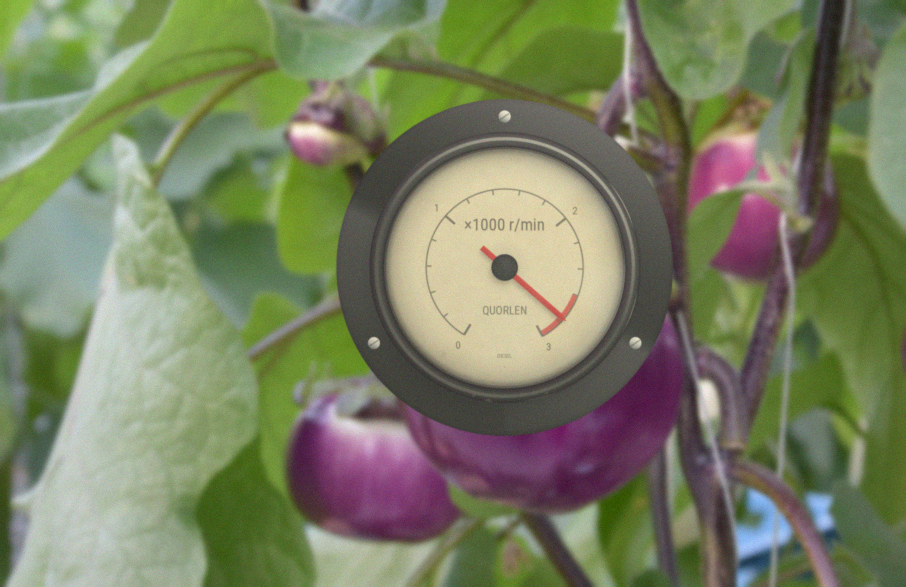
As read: **2800** rpm
